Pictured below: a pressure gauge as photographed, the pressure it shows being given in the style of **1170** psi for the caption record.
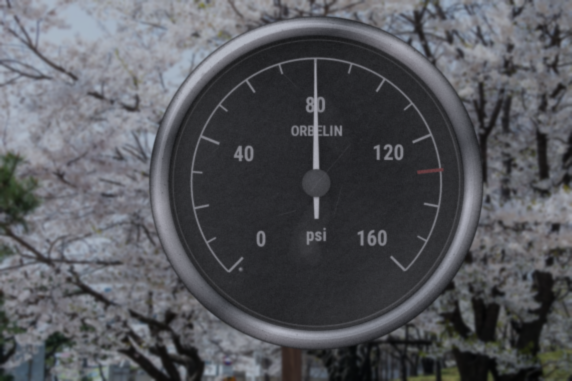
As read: **80** psi
